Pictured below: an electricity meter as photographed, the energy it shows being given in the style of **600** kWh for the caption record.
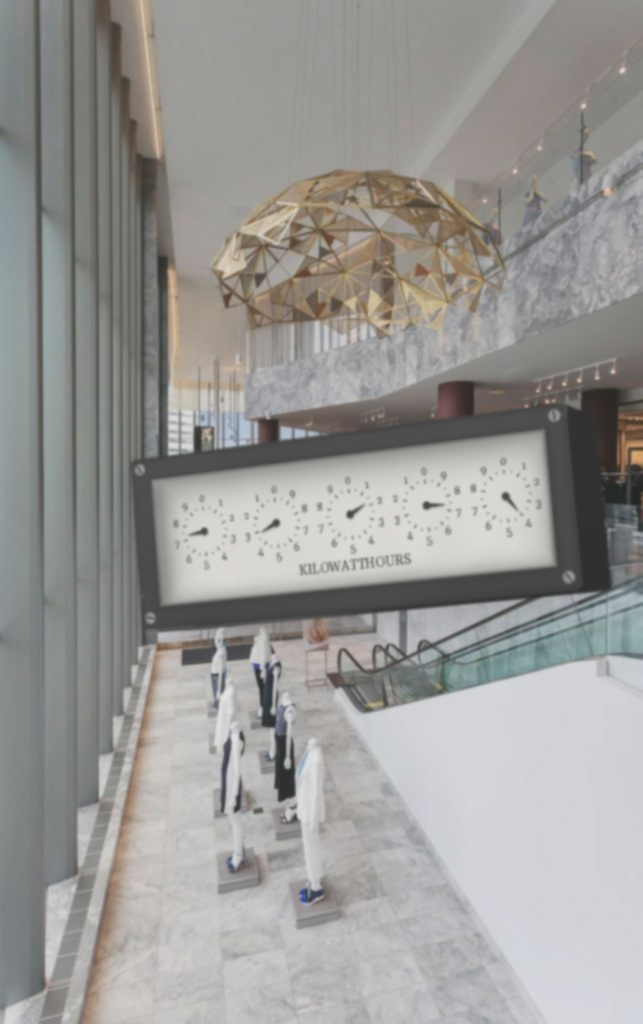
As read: **73174** kWh
